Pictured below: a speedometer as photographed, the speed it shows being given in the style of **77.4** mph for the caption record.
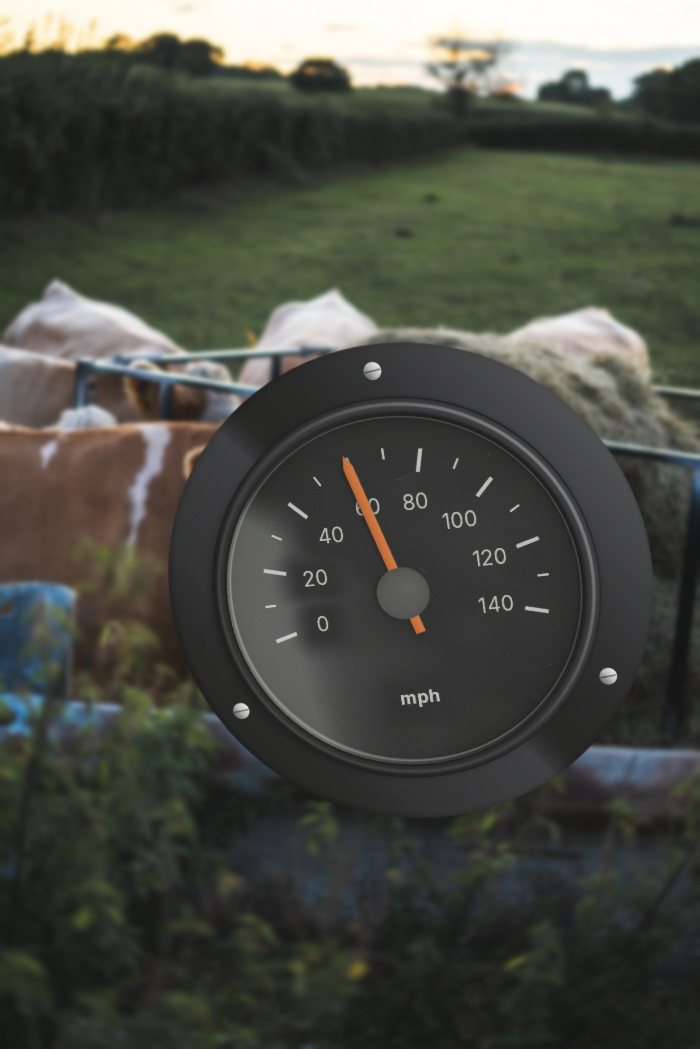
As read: **60** mph
